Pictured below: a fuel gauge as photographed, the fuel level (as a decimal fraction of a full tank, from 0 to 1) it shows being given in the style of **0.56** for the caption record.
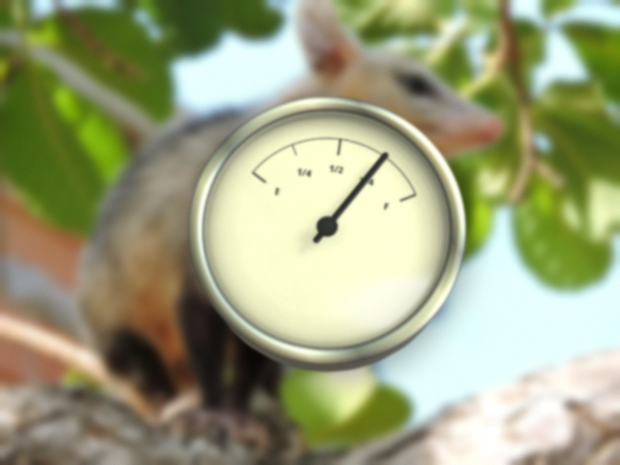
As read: **0.75**
